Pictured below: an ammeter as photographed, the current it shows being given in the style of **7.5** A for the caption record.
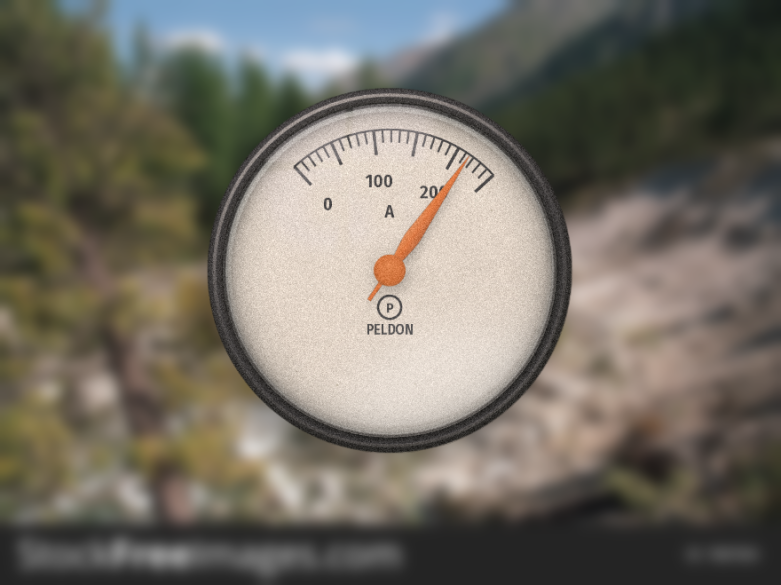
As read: **215** A
